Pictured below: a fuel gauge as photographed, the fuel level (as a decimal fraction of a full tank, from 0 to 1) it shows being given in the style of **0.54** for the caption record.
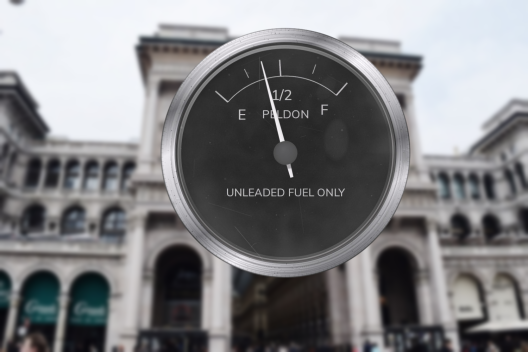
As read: **0.375**
